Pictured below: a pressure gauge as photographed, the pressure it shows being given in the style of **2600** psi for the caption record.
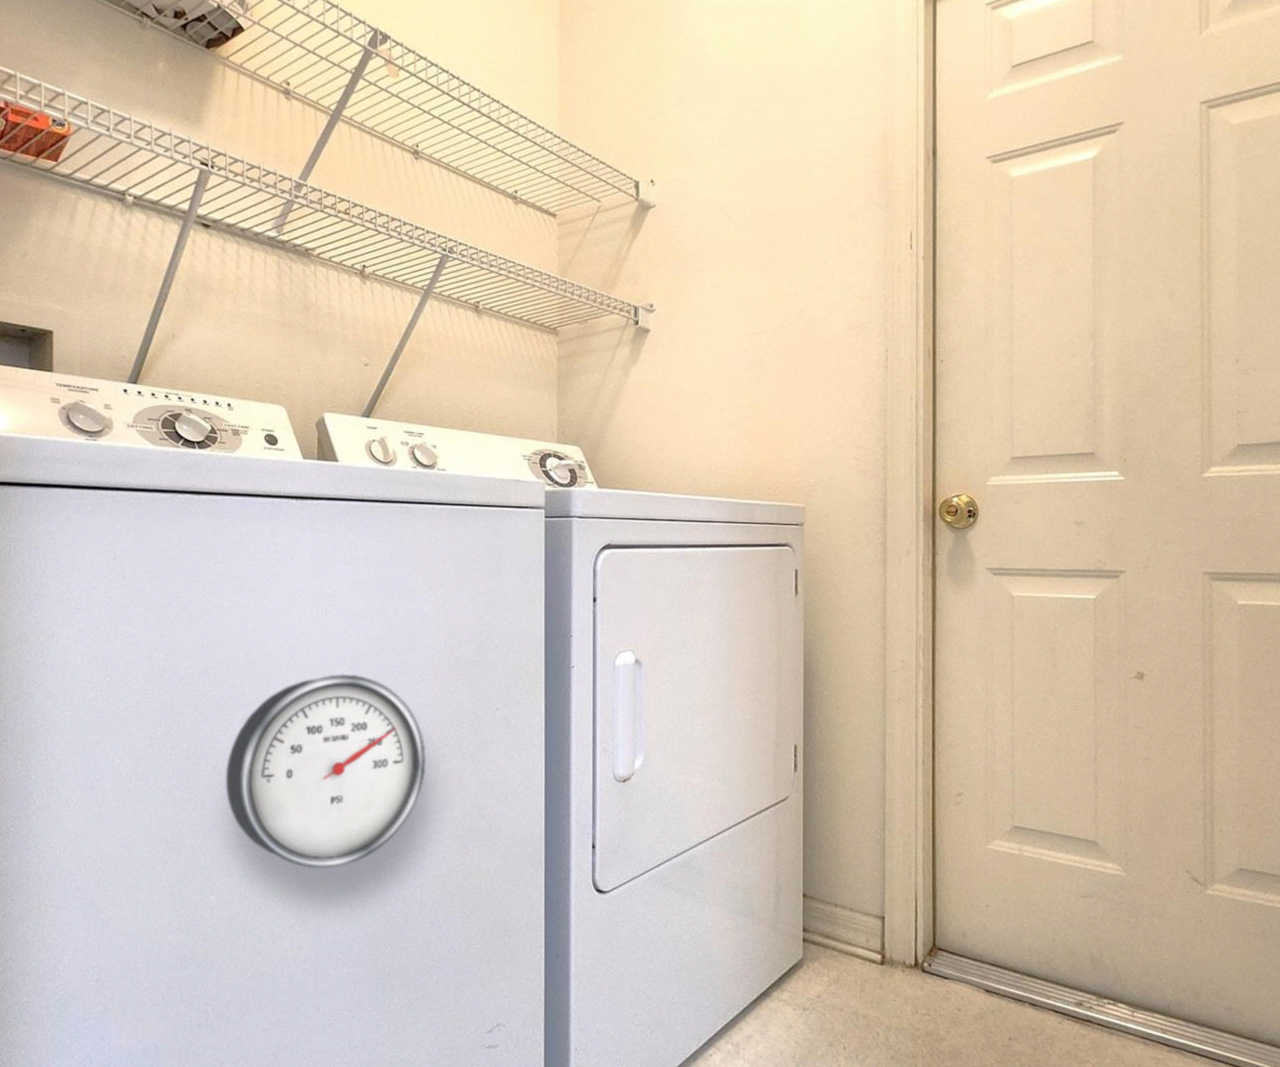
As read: **250** psi
